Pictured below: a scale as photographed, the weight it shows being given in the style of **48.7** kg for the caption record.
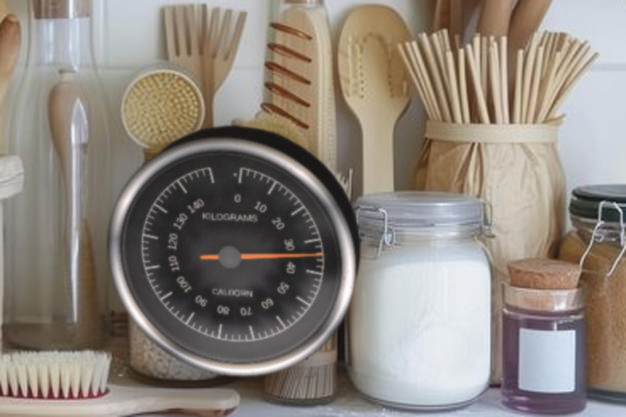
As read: **34** kg
